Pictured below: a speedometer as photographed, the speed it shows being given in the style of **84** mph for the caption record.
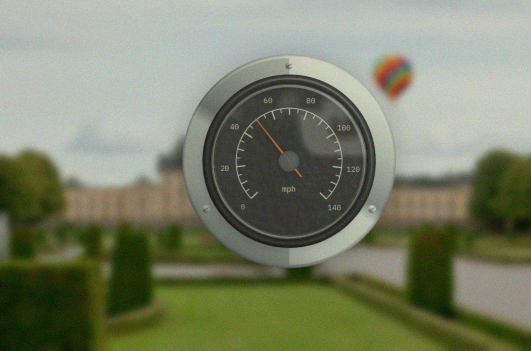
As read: **50** mph
